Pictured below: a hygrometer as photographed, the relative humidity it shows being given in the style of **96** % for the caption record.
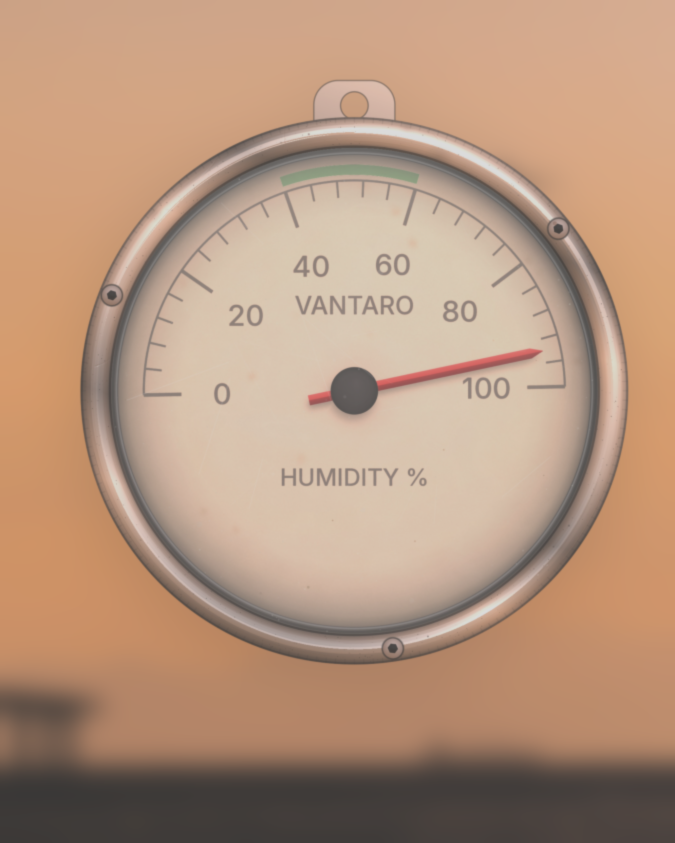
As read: **94** %
